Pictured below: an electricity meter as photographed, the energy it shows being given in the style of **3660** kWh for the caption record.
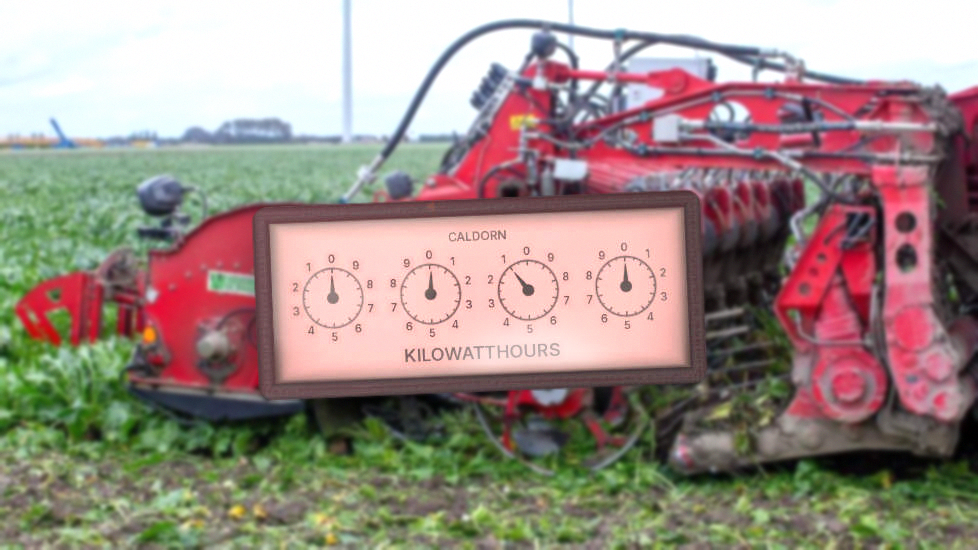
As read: **10** kWh
